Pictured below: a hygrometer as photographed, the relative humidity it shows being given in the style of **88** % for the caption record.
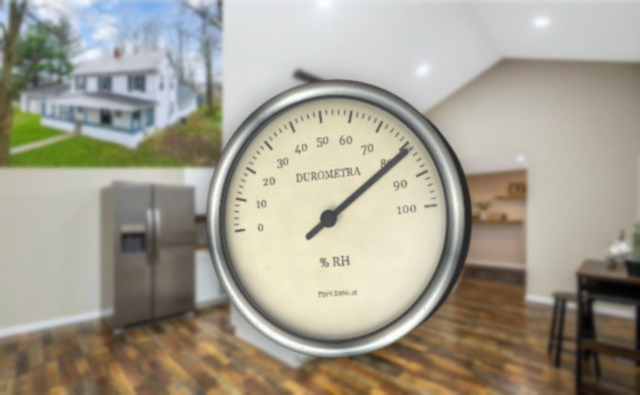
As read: **82** %
